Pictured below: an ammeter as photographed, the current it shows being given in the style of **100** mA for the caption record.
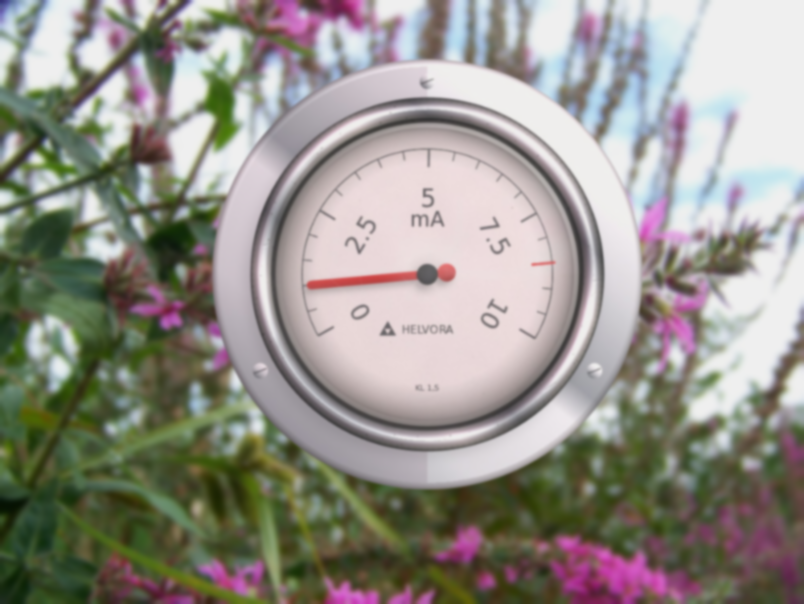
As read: **1** mA
